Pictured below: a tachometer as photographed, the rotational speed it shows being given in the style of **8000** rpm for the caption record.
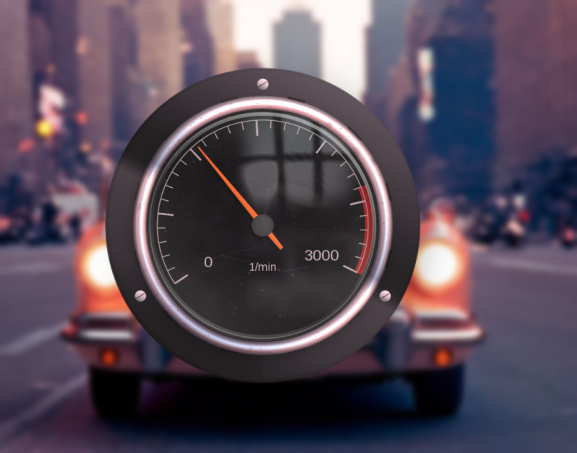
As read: **1050** rpm
